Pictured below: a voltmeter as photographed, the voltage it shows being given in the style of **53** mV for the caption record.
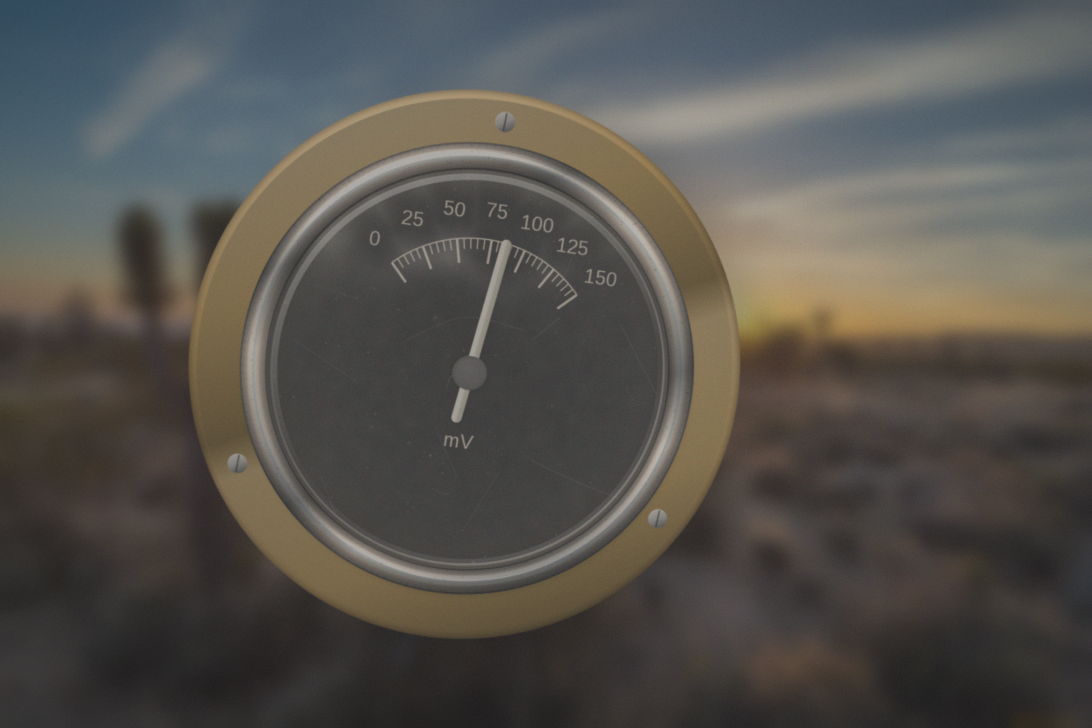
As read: **85** mV
